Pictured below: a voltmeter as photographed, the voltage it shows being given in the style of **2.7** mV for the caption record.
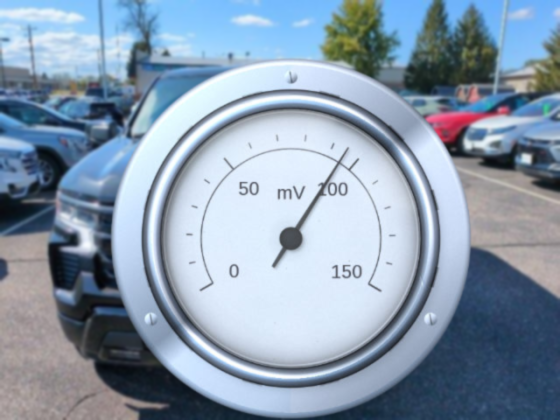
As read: **95** mV
